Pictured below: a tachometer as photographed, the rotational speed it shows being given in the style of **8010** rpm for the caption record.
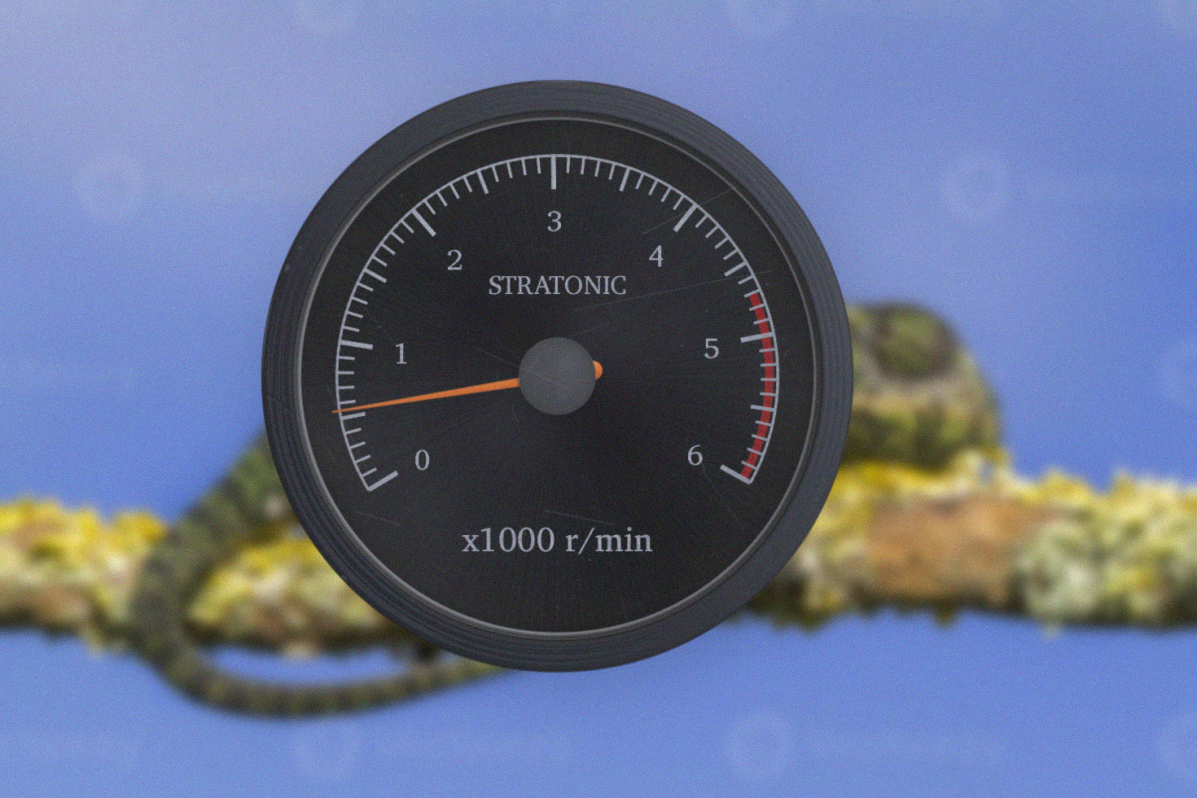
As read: **550** rpm
